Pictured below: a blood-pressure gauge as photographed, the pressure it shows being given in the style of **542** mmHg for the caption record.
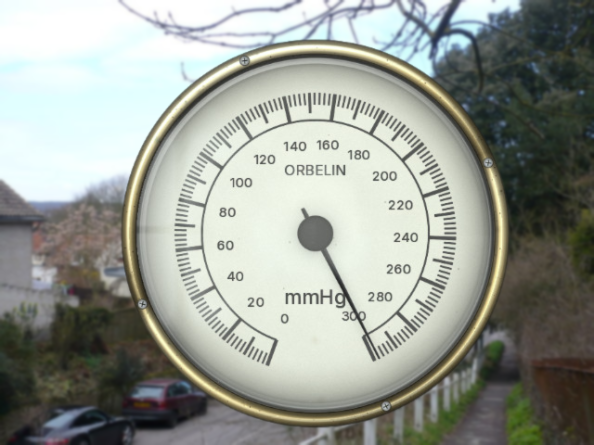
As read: **298** mmHg
